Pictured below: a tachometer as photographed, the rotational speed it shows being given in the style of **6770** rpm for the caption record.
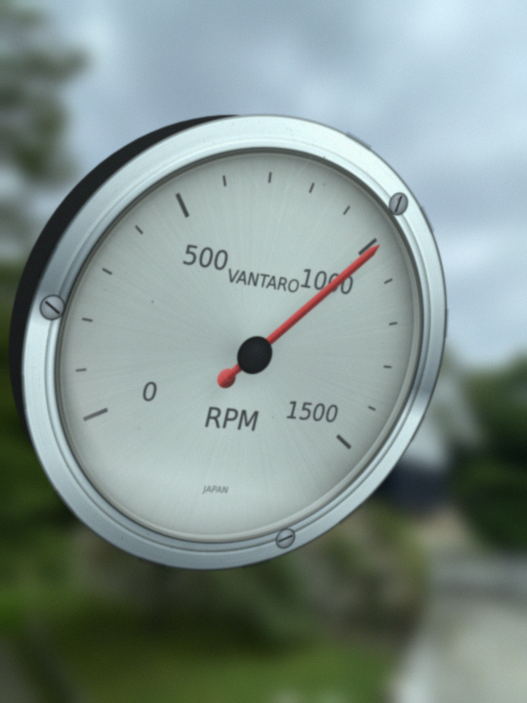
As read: **1000** rpm
